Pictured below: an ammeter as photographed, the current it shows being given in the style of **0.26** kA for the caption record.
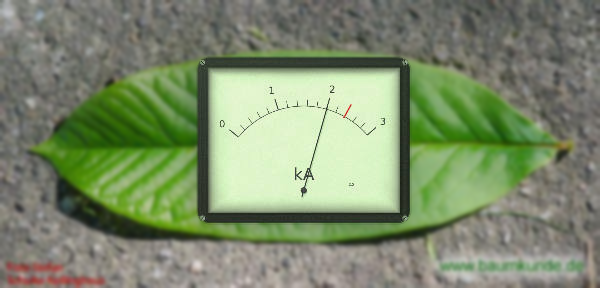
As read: **2** kA
